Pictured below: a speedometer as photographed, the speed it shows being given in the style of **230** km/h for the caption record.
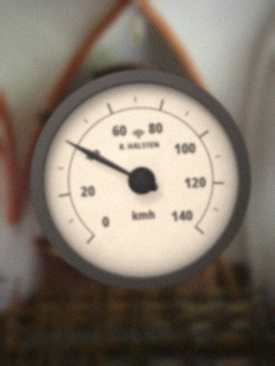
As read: **40** km/h
